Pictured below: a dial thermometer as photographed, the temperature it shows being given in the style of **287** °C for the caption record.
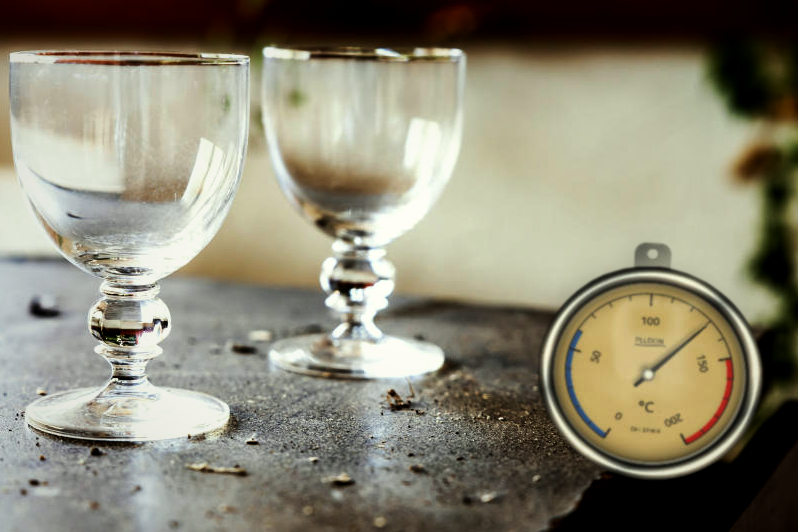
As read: **130** °C
